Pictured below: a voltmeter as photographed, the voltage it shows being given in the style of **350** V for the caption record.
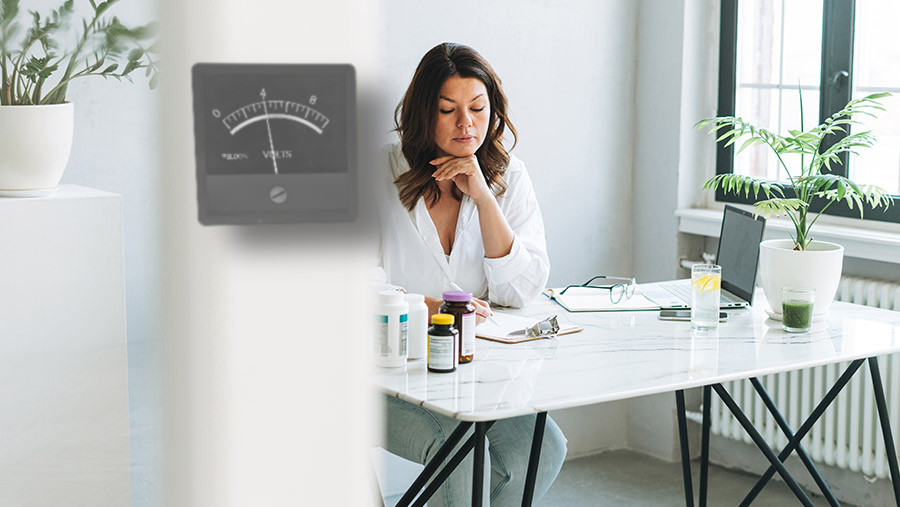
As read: **4** V
